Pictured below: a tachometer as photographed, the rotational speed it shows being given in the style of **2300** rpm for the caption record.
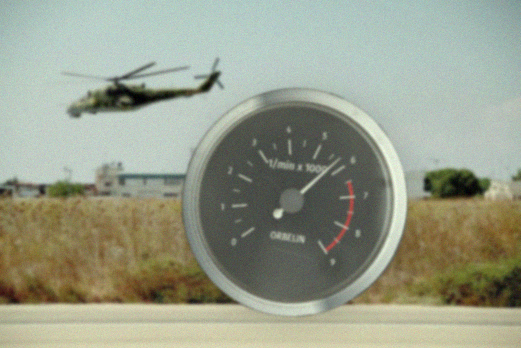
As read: **5750** rpm
